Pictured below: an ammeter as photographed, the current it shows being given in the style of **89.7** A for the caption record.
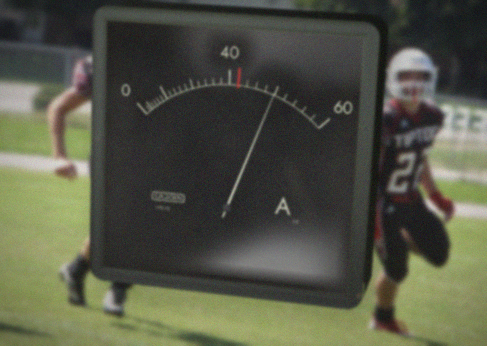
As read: **50** A
